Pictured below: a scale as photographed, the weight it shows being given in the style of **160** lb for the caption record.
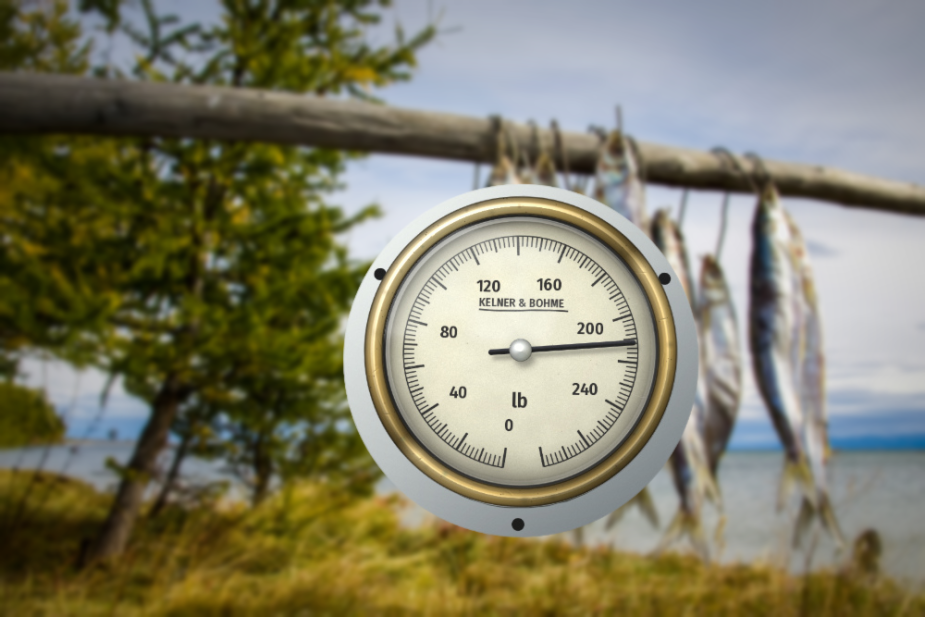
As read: **212** lb
